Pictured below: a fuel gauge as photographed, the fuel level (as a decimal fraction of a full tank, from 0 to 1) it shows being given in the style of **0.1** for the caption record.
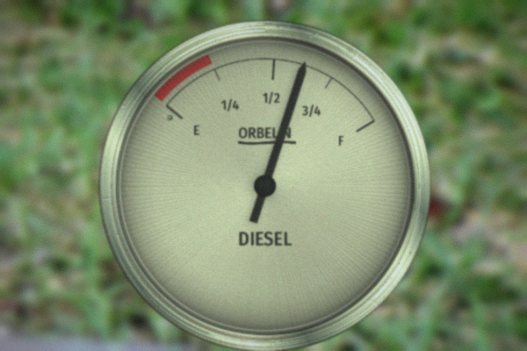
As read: **0.625**
